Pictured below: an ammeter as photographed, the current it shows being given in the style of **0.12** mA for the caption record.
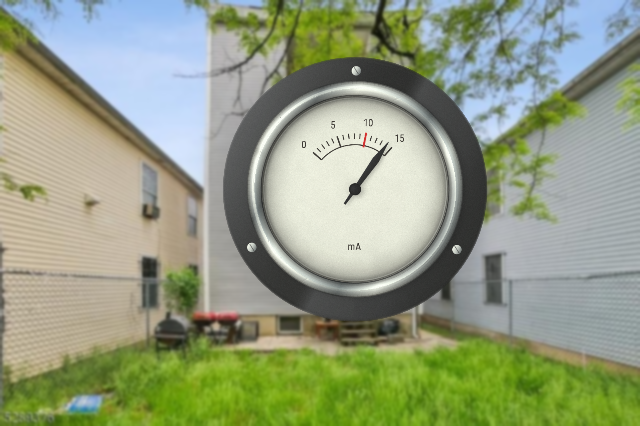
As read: **14** mA
